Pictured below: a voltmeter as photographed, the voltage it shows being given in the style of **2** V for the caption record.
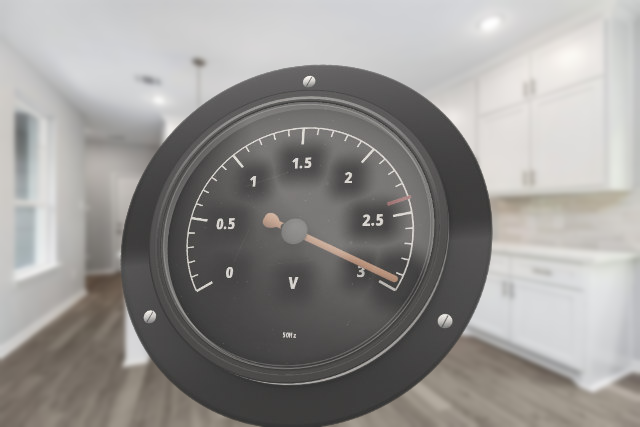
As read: **2.95** V
